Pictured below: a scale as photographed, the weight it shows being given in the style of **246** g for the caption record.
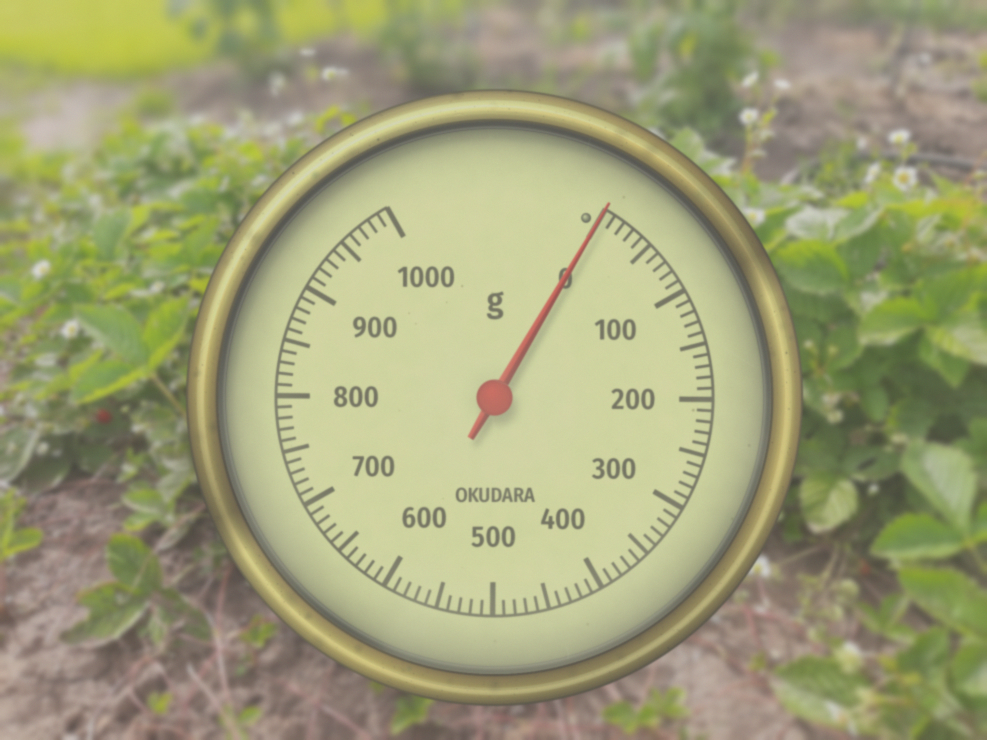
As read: **0** g
